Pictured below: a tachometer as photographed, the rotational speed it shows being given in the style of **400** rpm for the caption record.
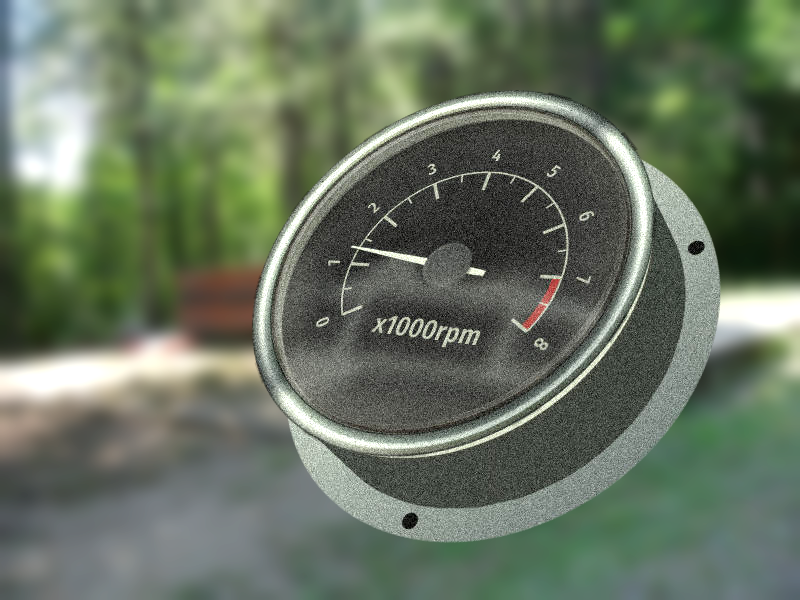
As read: **1250** rpm
